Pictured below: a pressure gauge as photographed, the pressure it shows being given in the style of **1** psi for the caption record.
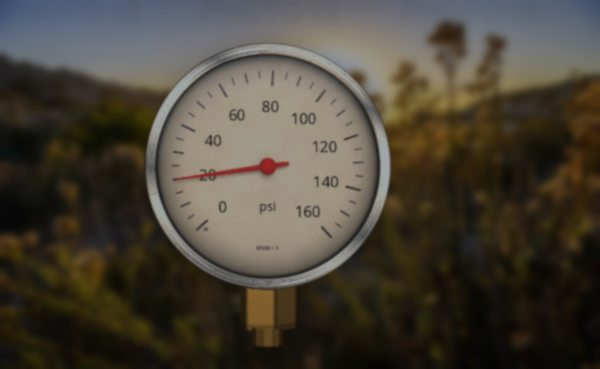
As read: **20** psi
